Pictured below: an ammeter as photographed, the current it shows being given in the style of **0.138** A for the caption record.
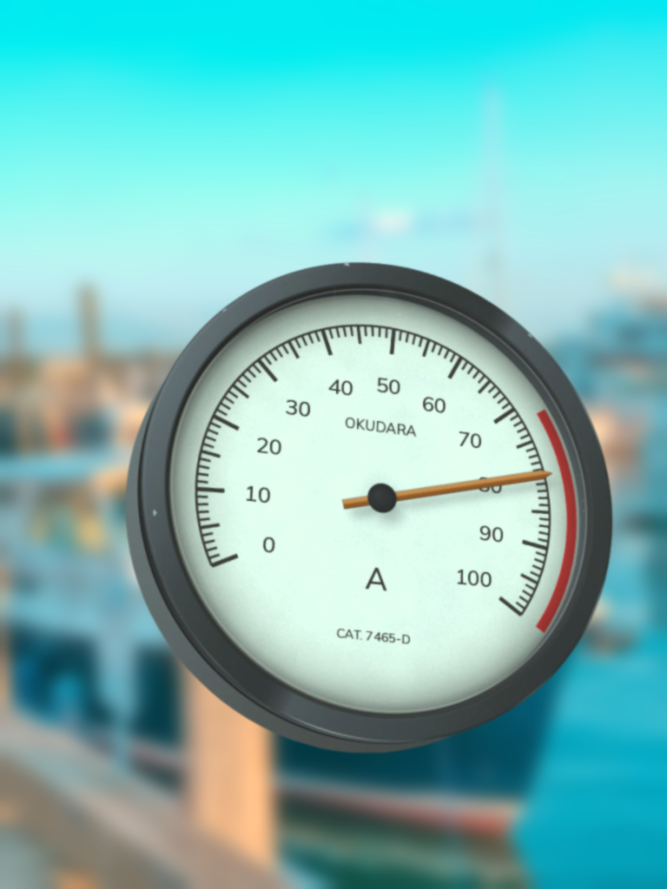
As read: **80** A
